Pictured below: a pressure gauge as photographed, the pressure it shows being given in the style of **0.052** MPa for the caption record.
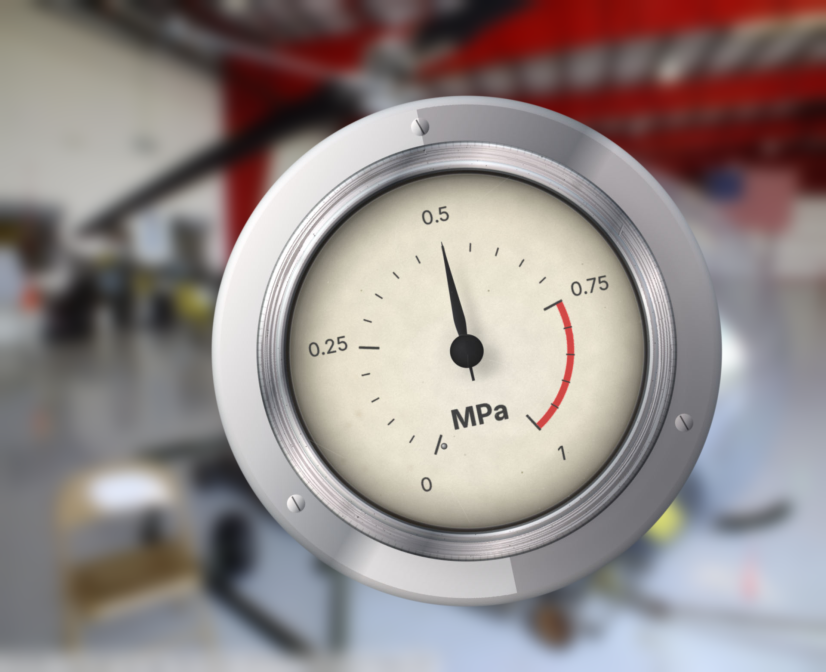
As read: **0.5** MPa
